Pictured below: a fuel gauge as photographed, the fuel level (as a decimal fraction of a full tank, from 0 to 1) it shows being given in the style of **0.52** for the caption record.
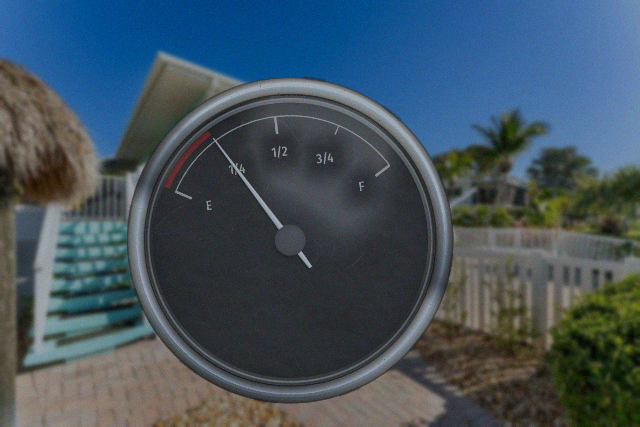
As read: **0.25**
